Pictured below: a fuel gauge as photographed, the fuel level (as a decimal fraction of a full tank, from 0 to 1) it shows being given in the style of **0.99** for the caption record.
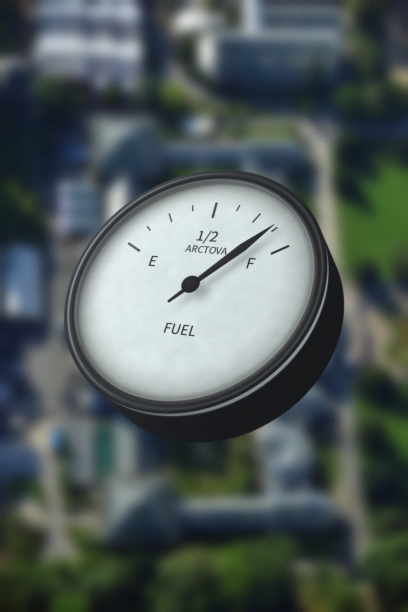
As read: **0.875**
